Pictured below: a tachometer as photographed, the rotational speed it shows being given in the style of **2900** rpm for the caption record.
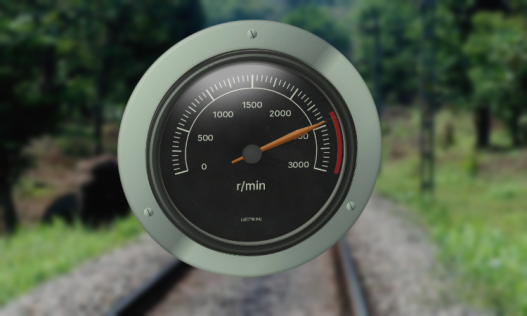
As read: **2450** rpm
